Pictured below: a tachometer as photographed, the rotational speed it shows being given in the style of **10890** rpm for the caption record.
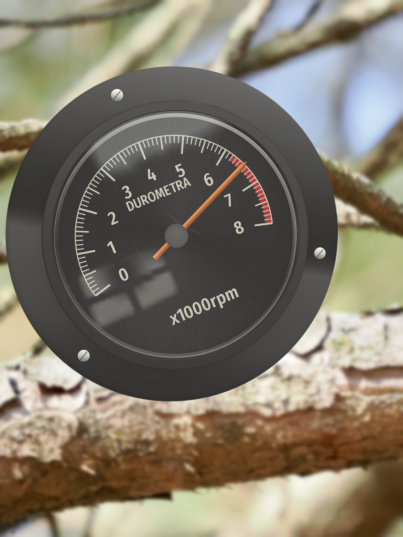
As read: **6500** rpm
